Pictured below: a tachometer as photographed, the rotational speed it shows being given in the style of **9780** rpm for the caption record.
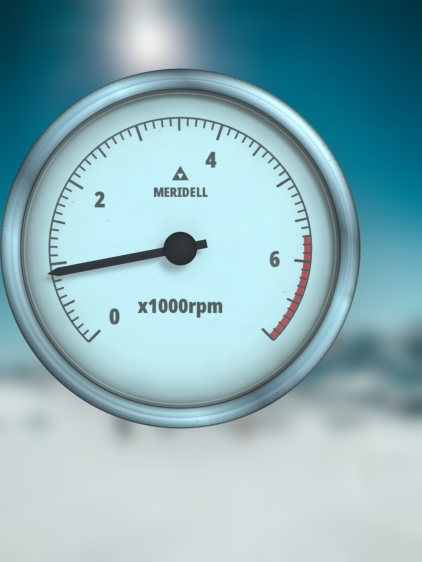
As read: **900** rpm
